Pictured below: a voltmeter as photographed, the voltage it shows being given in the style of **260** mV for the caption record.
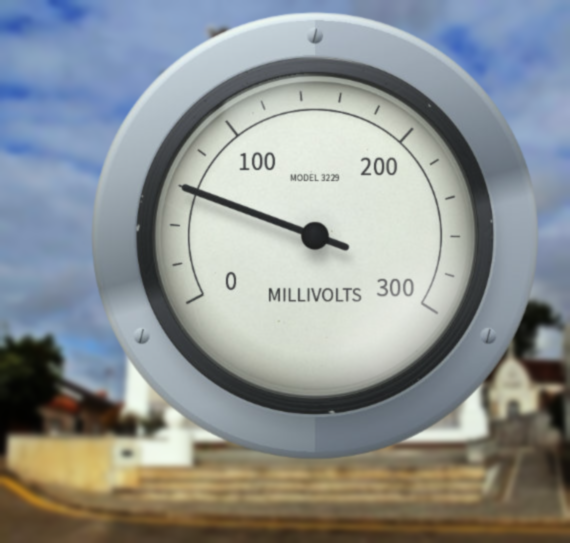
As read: **60** mV
